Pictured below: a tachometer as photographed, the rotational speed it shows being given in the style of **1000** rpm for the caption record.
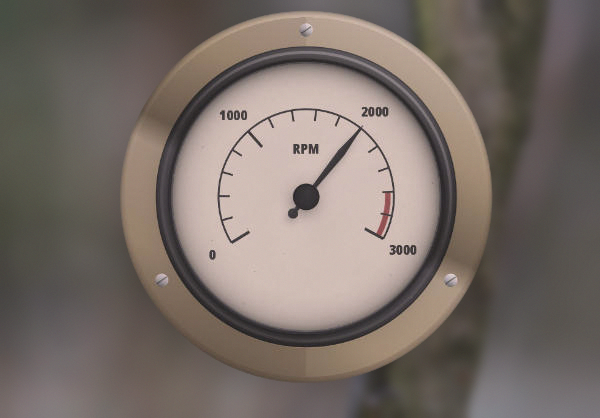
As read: **2000** rpm
